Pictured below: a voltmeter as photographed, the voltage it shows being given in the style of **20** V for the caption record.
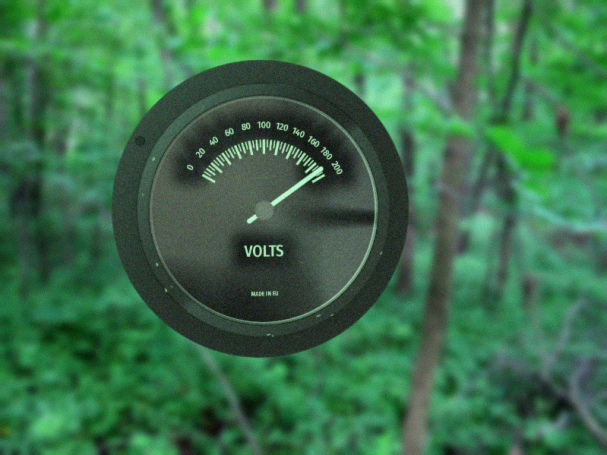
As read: **190** V
